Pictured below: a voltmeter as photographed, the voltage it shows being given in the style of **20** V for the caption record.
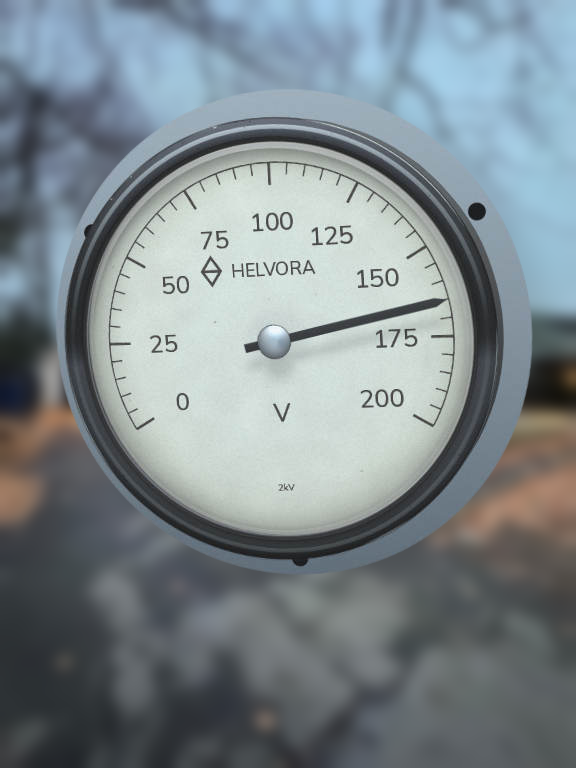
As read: **165** V
